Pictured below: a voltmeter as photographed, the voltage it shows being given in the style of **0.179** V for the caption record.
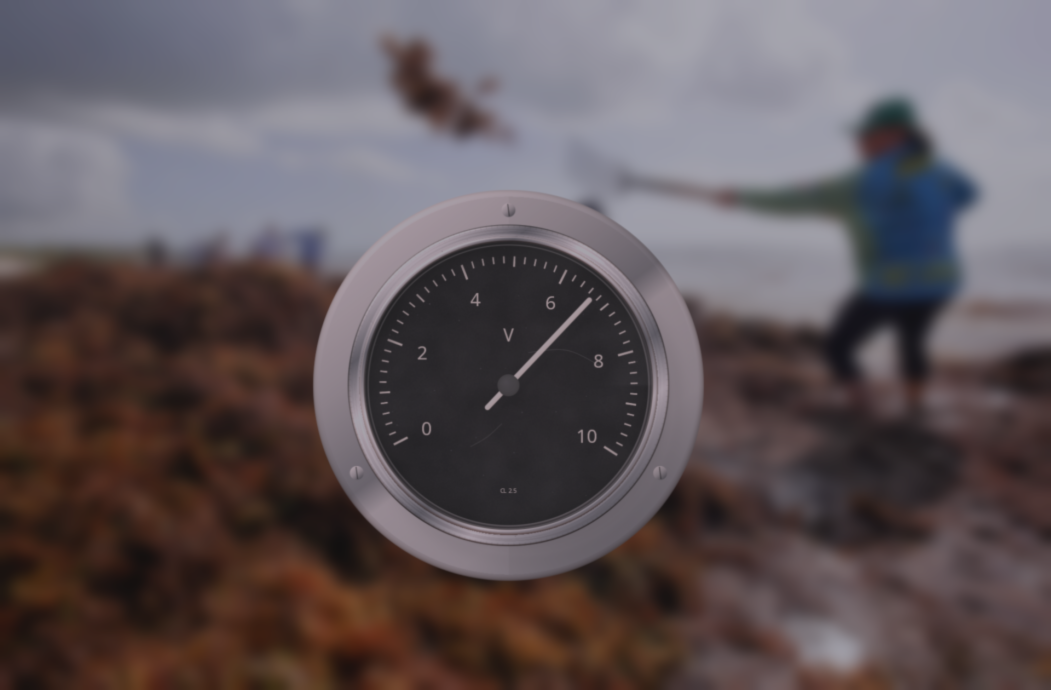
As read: **6.7** V
